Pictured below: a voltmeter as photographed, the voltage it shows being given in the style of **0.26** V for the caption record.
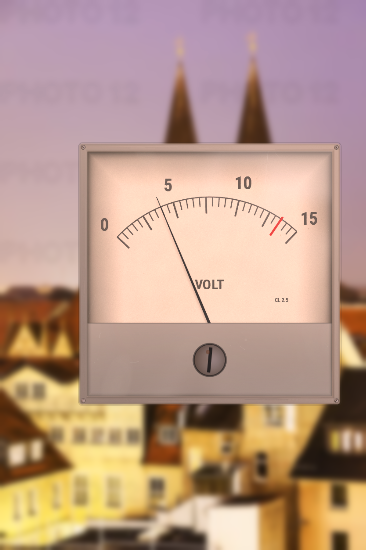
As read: **4** V
